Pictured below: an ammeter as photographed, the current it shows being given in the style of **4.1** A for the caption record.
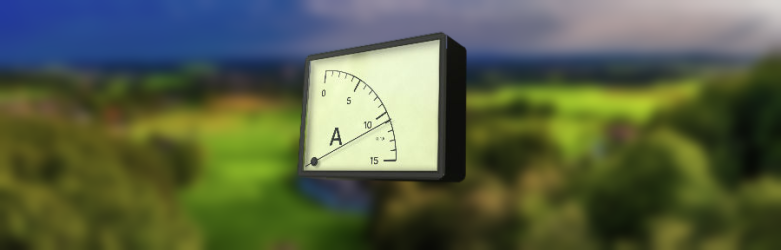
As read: **11** A
